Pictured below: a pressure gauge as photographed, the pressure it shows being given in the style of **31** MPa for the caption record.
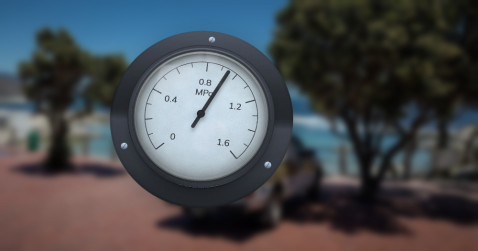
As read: **0.95** MPa
